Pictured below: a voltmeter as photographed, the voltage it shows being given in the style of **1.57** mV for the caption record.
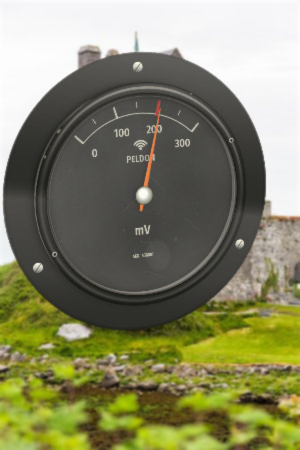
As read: **200** mV
